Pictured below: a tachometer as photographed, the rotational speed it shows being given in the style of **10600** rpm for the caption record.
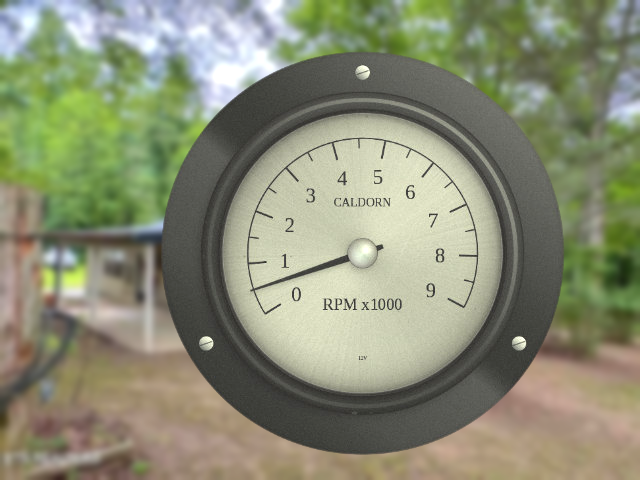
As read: **500** rpm
